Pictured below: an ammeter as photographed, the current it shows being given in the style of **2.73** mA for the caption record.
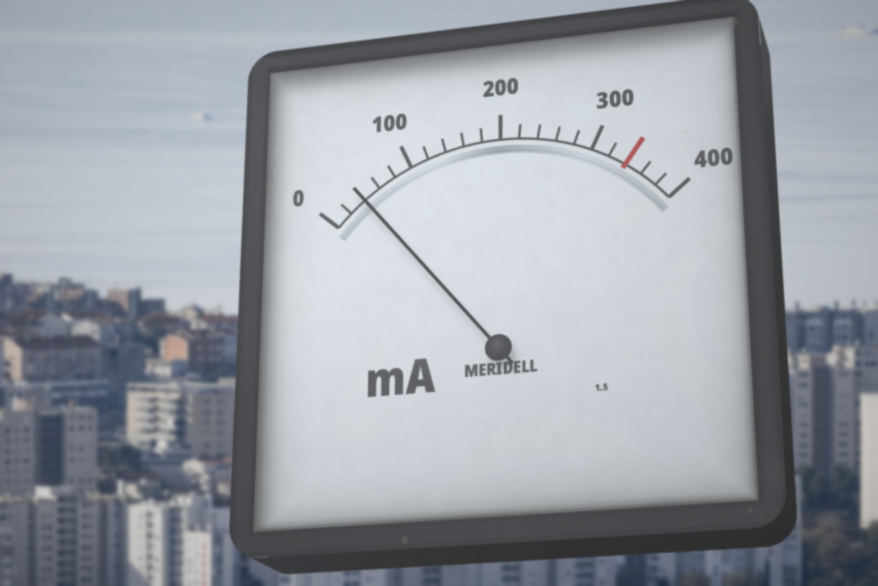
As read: **40** mA
